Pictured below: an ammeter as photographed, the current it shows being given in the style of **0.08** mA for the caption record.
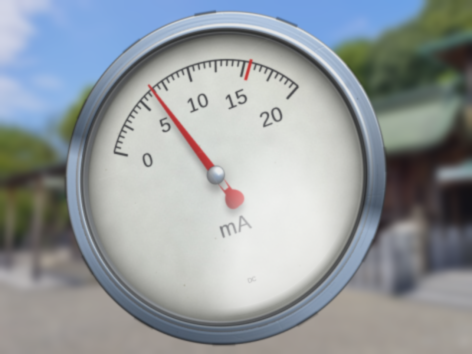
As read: **6.5** mA
